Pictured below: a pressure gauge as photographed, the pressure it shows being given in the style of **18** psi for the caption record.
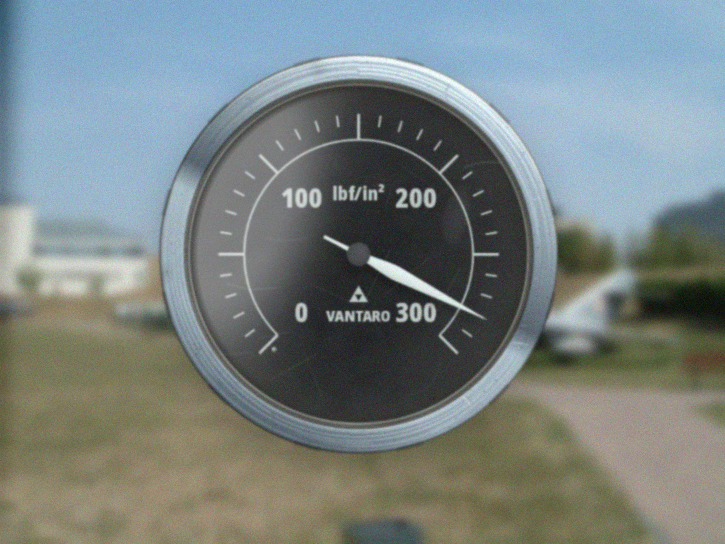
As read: **280** psi
